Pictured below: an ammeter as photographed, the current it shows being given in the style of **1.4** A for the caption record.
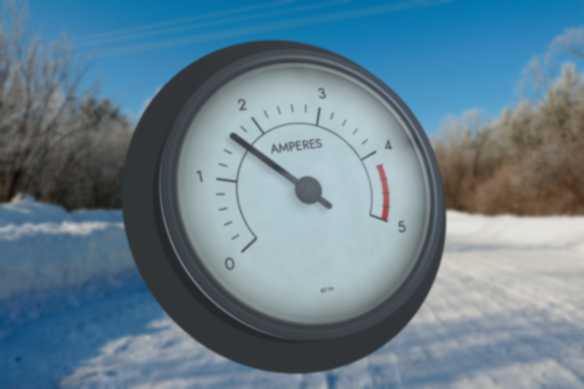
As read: **1.6** A
